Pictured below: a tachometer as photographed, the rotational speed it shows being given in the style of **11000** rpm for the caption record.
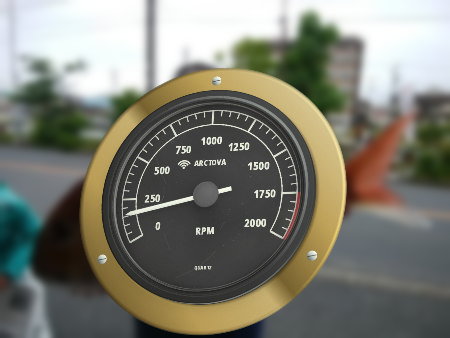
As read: **150** rpm
